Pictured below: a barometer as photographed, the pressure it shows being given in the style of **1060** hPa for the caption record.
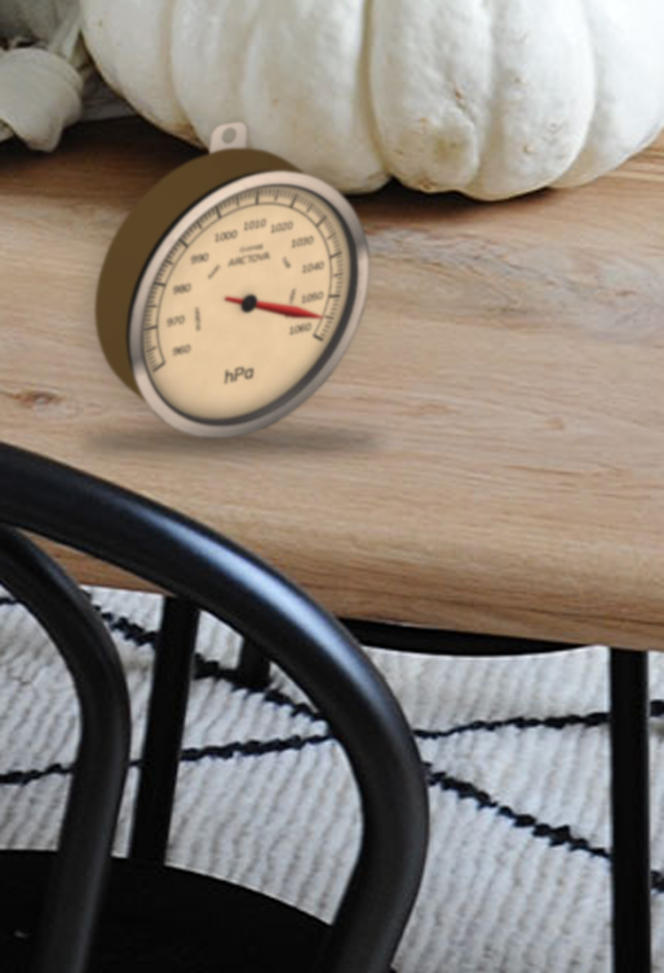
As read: **1055** hPa
